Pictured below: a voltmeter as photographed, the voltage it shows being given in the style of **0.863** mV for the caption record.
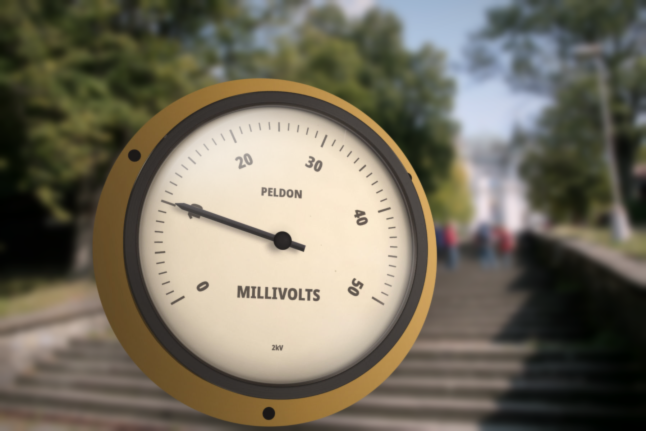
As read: **10** mV
